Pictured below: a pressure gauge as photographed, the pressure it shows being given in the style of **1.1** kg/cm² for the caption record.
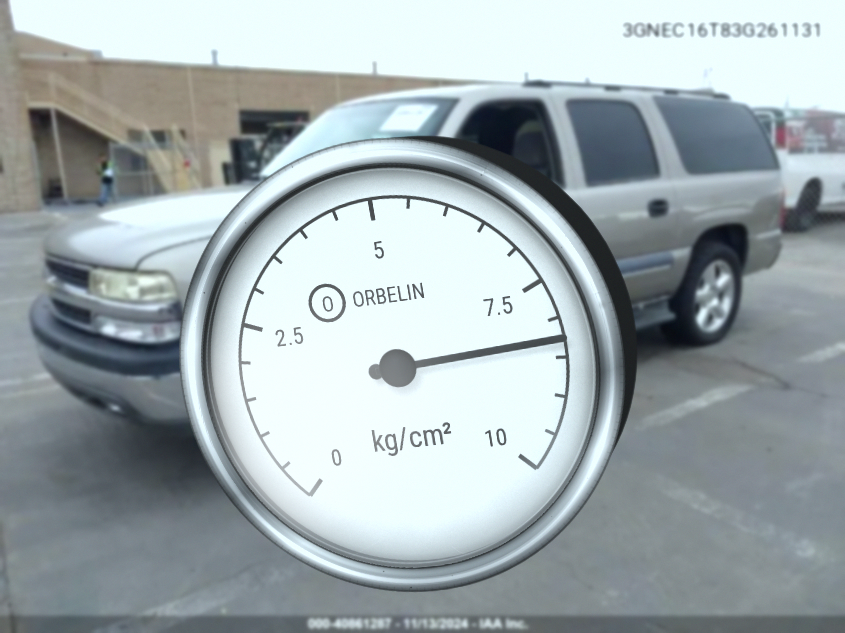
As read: **8.25** kg/cm²
